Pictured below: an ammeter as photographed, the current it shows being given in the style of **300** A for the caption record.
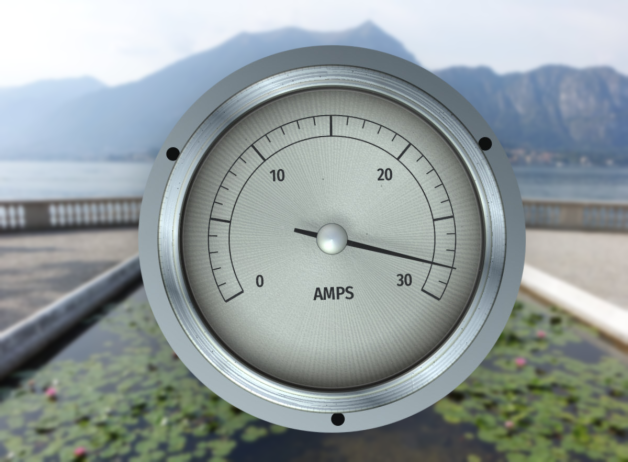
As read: **28** A
